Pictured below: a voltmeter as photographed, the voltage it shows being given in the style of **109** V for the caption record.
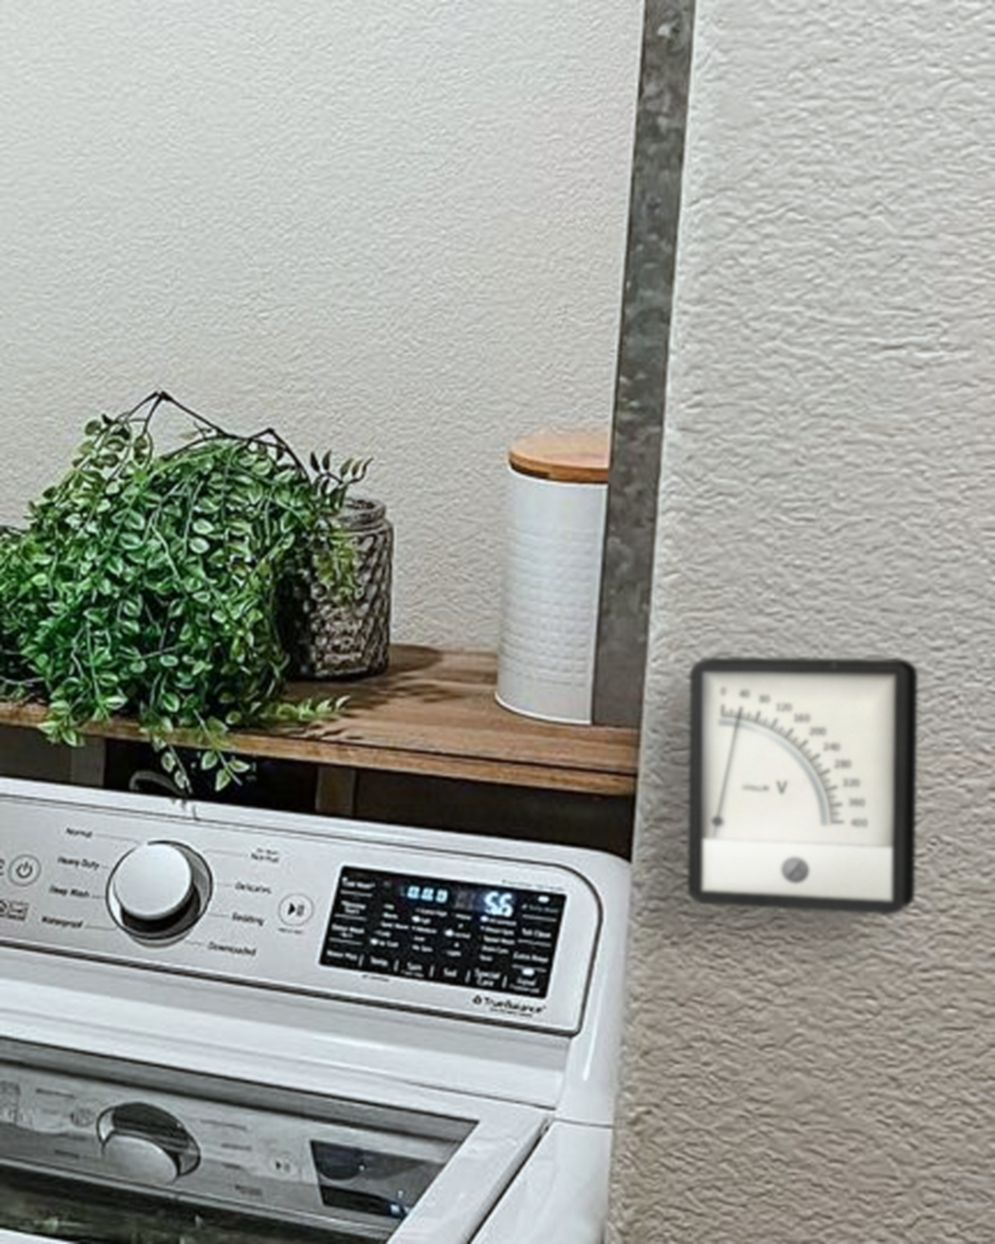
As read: **40** V
